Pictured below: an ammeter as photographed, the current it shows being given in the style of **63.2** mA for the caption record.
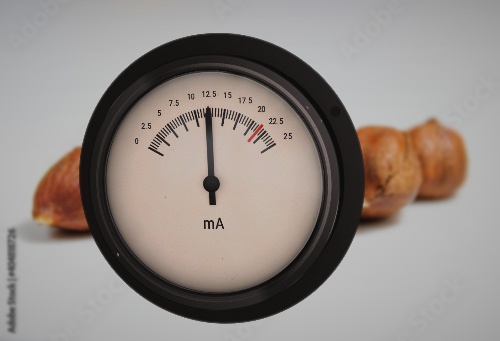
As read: **12.5** mA
